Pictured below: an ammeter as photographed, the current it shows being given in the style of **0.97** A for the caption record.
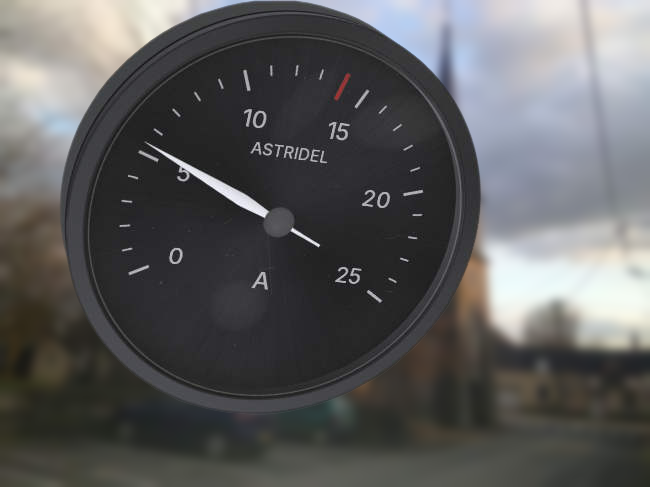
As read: **5.5** A
